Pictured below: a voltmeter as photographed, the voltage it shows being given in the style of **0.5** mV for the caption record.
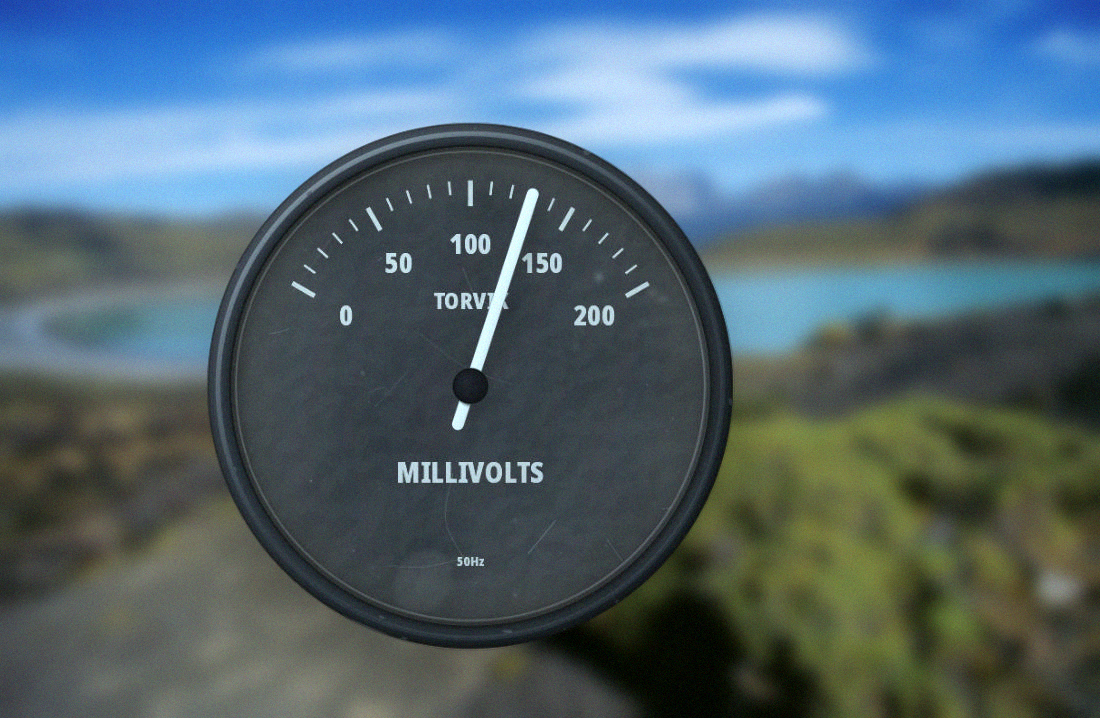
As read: **130** mV
